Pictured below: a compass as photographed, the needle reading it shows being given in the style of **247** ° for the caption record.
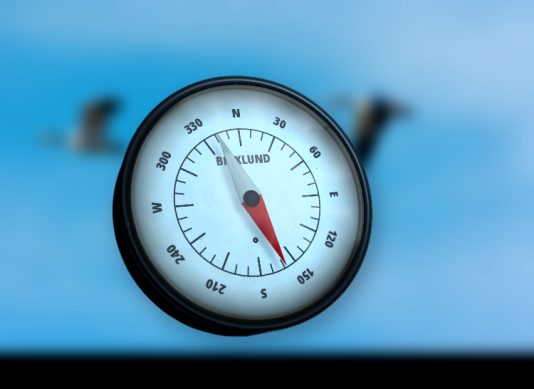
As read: **160** °
